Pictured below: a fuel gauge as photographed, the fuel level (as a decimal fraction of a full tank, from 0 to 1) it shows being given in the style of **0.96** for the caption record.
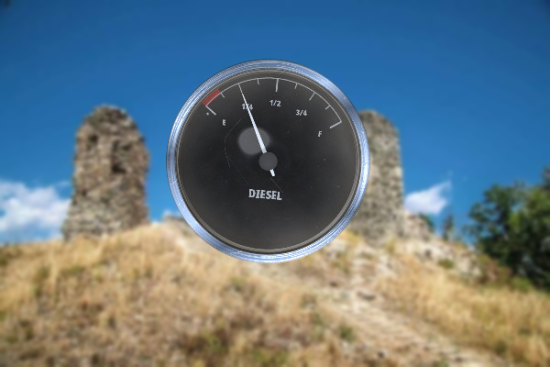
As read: **0.25**
